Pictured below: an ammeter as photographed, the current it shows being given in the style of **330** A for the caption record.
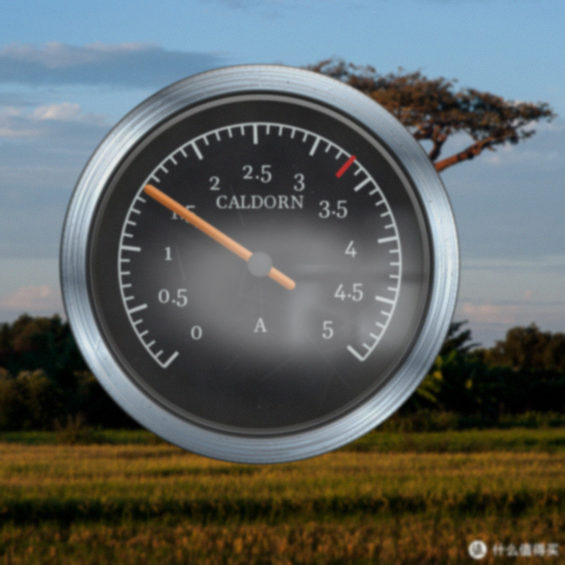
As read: **1.5** A
